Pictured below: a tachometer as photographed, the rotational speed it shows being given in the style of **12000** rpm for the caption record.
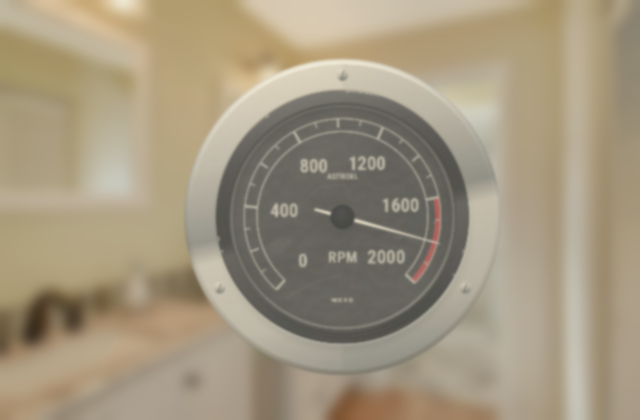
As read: **1800** rpm
